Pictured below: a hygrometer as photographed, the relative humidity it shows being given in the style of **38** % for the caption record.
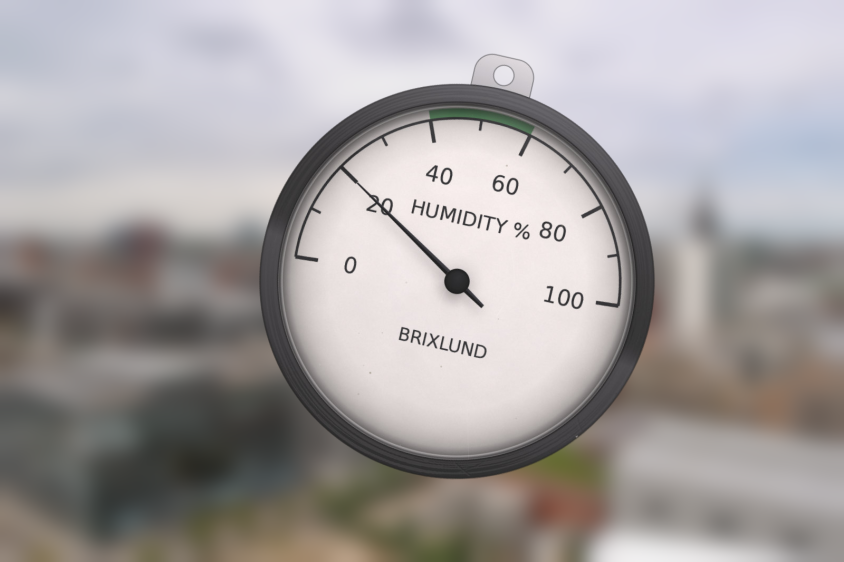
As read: **20** %
